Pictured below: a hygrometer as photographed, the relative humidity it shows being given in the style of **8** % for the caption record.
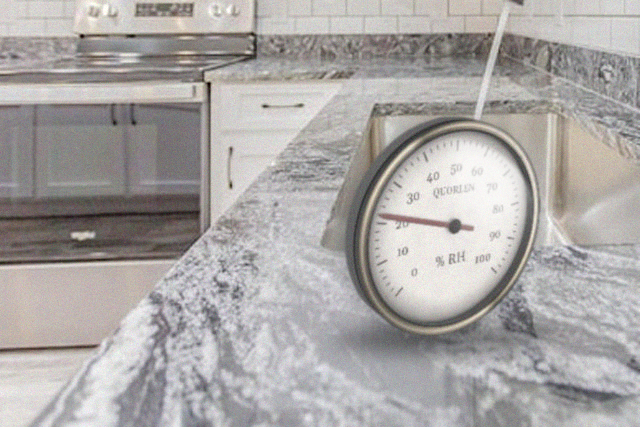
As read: **22** %
